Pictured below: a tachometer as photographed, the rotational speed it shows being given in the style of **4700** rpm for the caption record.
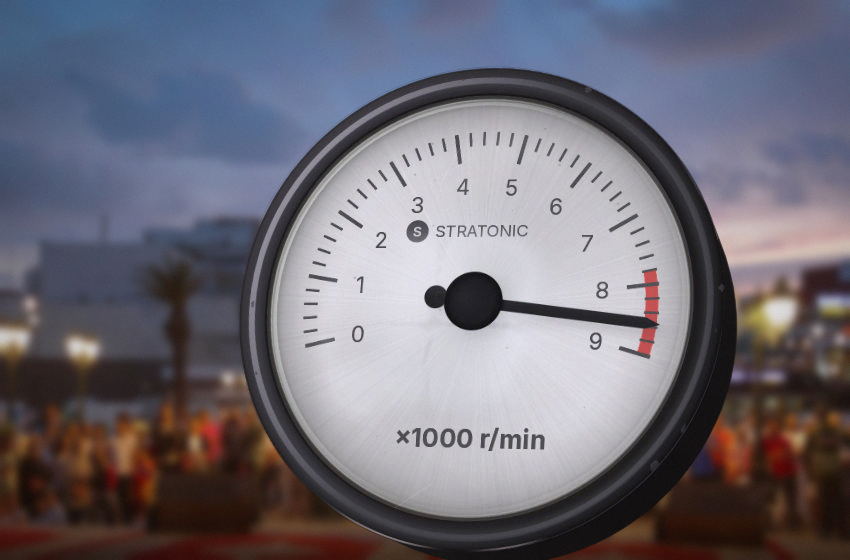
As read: **8600** rpm
